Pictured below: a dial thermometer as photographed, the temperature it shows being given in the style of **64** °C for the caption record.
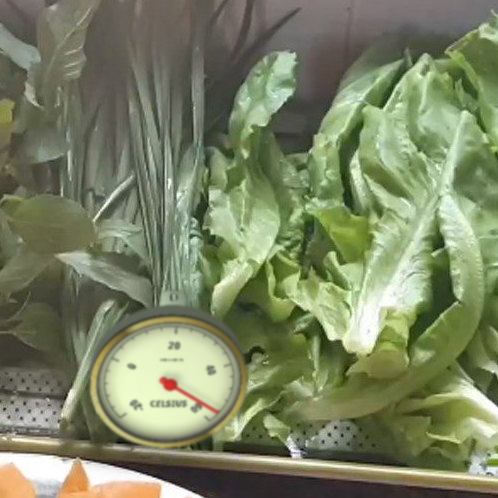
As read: **56** °C
